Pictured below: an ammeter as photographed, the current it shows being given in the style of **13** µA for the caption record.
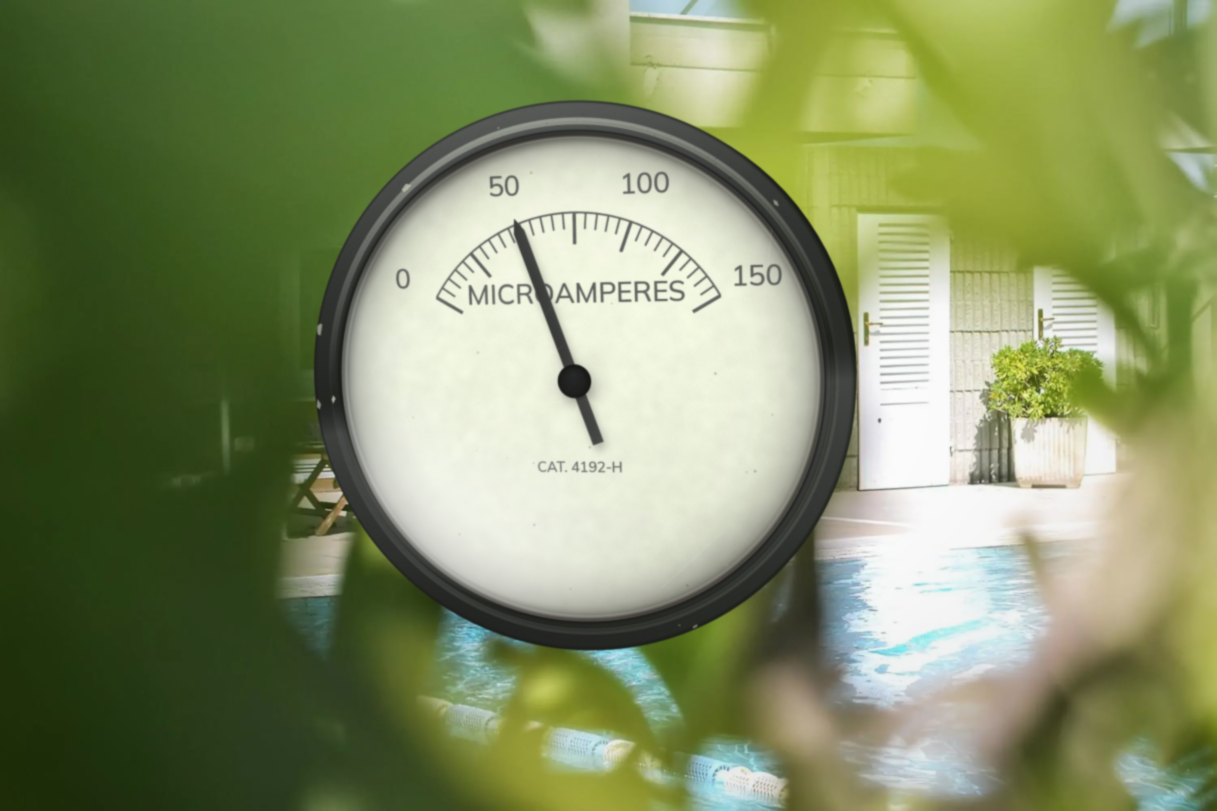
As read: **50** µA
